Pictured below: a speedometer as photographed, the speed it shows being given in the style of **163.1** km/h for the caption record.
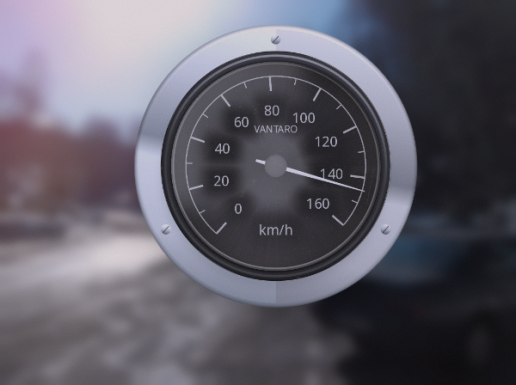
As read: **145** km/h
